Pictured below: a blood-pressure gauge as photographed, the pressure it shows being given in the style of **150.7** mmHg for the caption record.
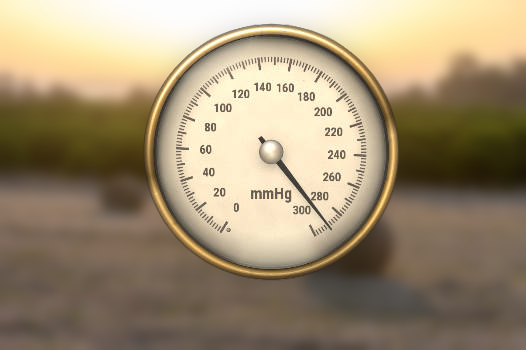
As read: **290** mmHg
